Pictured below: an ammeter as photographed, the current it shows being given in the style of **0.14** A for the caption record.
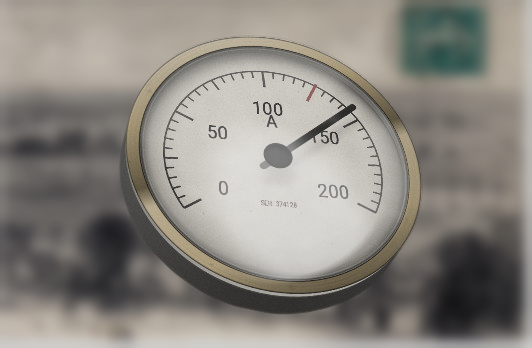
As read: **145** A
